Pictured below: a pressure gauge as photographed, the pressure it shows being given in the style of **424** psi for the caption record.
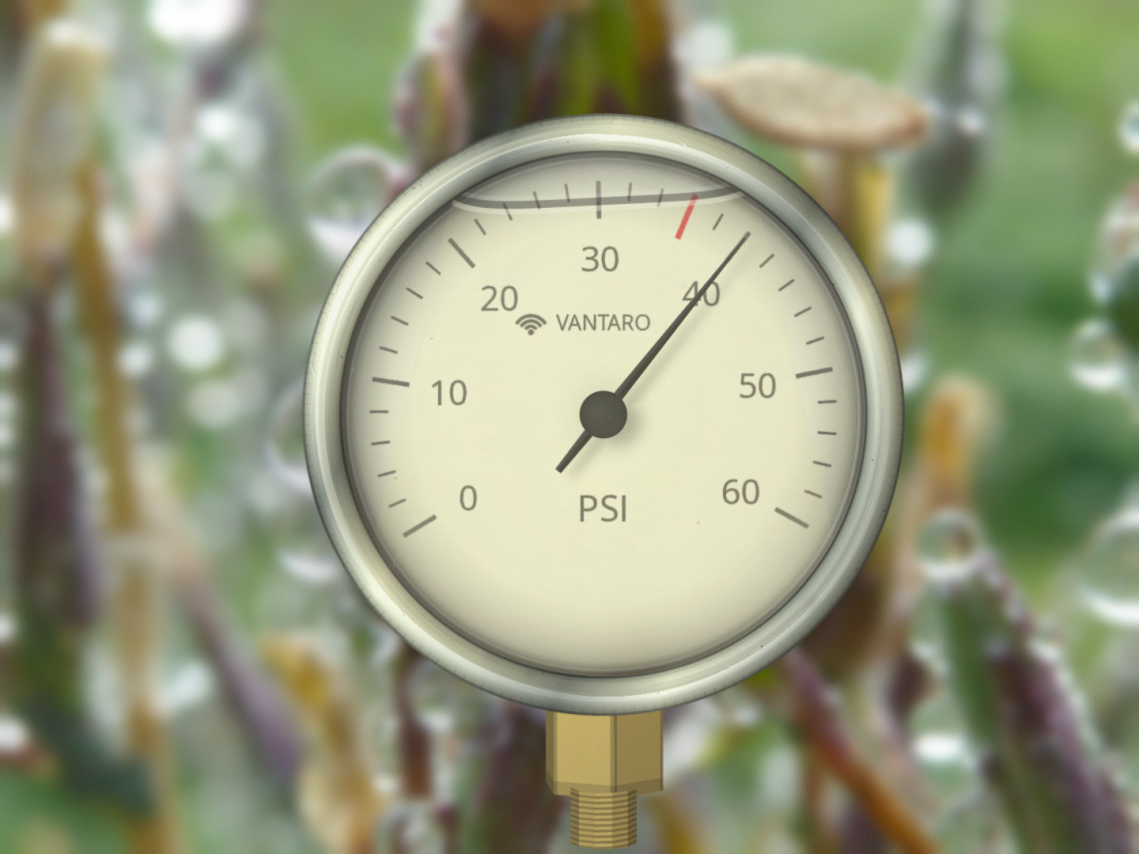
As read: **40** psi
